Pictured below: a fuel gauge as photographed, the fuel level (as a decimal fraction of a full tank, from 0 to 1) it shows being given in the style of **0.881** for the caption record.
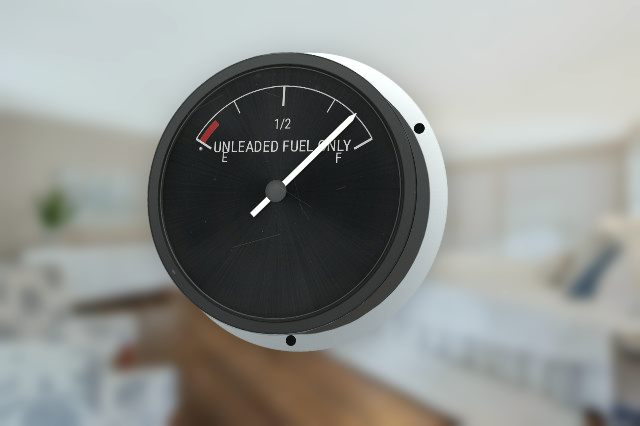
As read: **0.875**
